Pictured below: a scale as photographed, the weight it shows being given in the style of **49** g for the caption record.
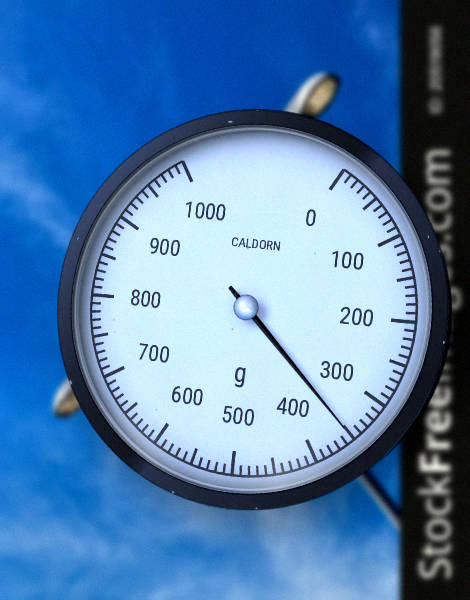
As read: **350** g
